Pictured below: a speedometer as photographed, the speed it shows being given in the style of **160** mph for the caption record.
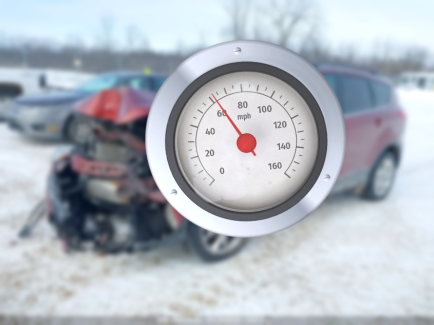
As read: **62.5** mph
